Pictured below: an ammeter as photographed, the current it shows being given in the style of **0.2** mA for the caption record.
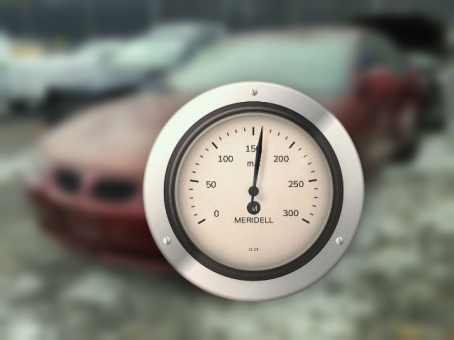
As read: **160** mA
